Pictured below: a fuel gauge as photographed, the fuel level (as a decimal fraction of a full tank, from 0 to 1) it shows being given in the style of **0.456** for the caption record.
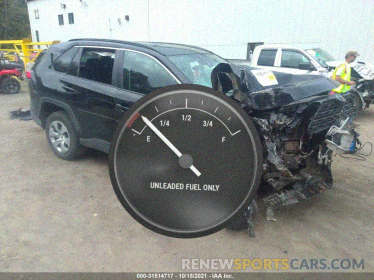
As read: **0.125**
